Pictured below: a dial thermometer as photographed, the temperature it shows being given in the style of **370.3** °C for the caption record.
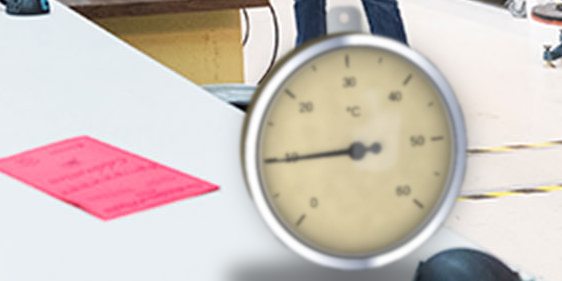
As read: **10** °C
